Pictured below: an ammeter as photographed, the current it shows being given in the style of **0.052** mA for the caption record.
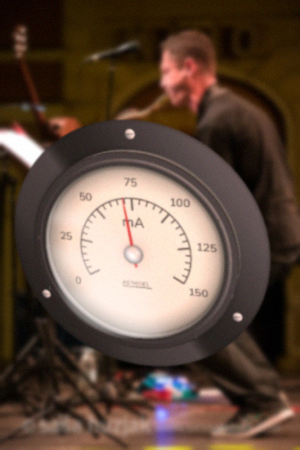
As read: **70** mA
